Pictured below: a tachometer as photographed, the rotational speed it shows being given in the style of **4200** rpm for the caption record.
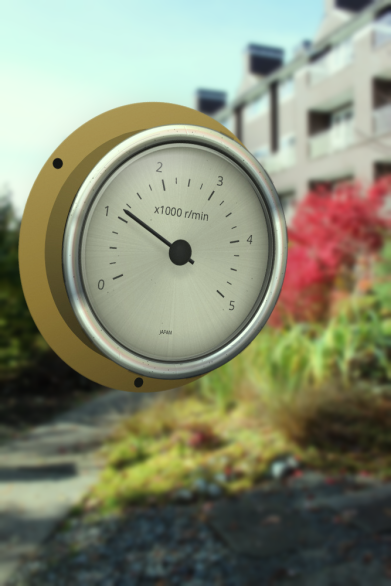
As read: **1125** rpm
